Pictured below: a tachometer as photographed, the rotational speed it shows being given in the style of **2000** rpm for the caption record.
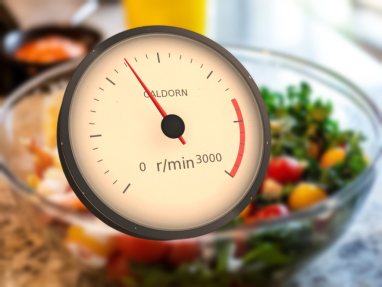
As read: **1200** rpm
